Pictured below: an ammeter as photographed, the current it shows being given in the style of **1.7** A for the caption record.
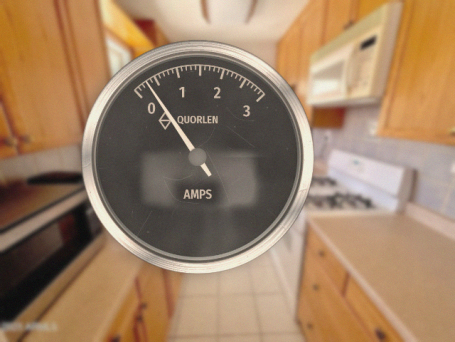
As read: **0.3** A
